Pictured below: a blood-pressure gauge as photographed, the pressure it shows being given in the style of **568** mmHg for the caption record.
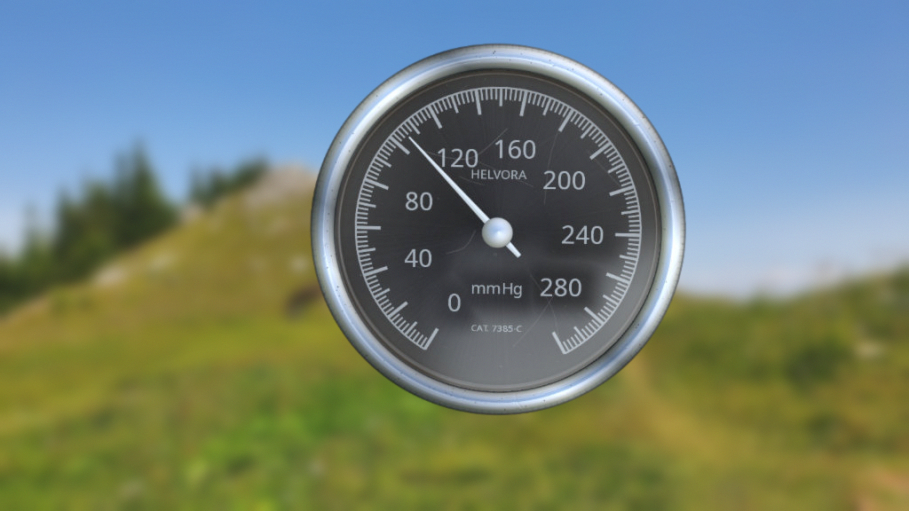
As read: **106** mmHg
